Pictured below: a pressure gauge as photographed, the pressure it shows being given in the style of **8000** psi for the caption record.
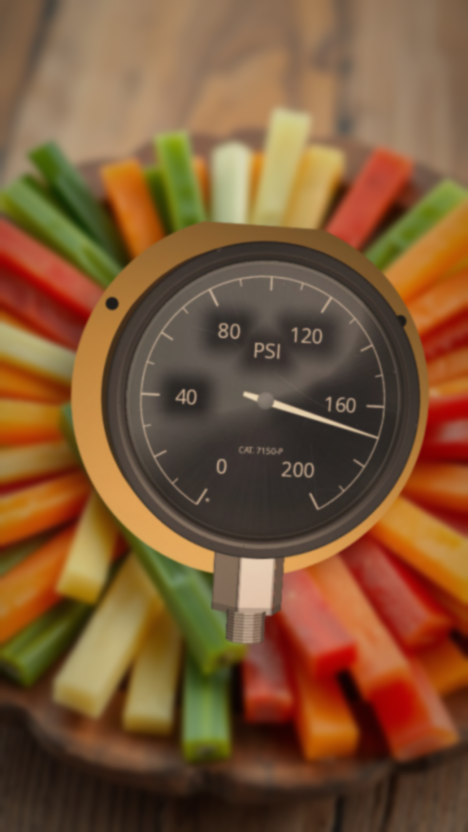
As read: **170** psi
